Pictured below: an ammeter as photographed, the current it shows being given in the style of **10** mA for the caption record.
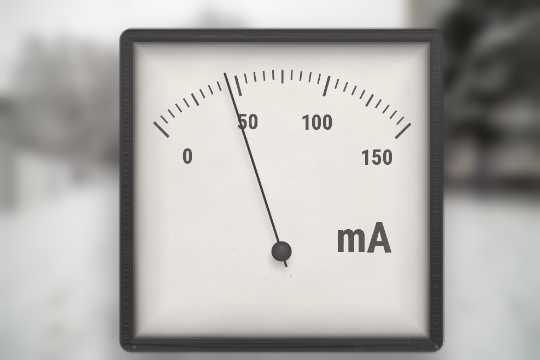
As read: **45** mA
